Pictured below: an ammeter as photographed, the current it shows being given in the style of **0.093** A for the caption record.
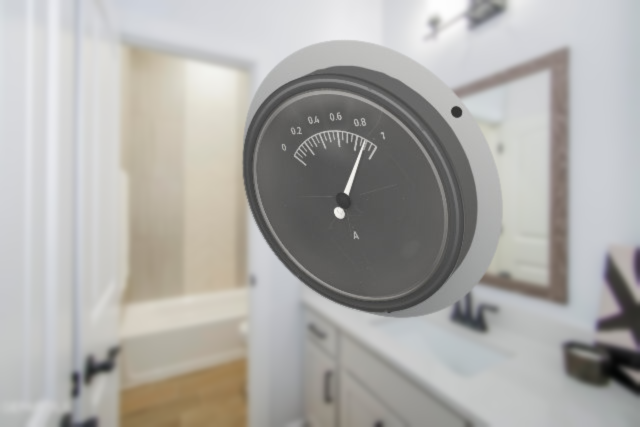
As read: **0.9** A
